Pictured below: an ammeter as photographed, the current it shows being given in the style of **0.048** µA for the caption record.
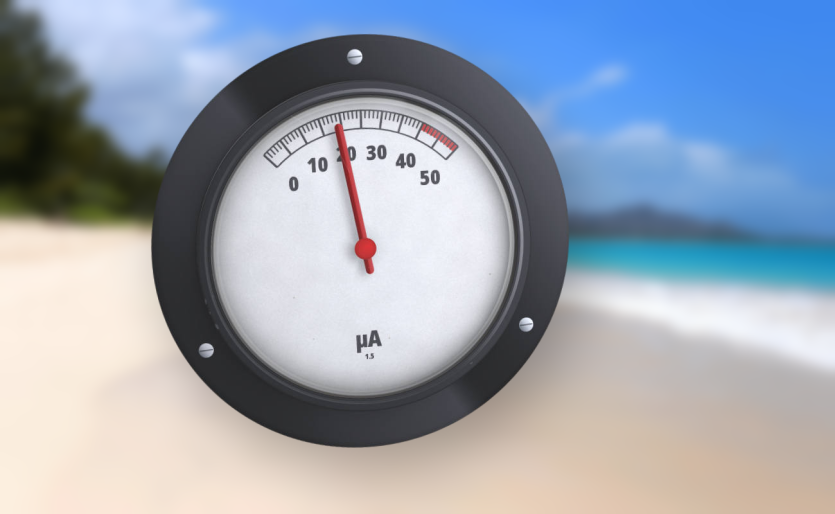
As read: **19** µA
